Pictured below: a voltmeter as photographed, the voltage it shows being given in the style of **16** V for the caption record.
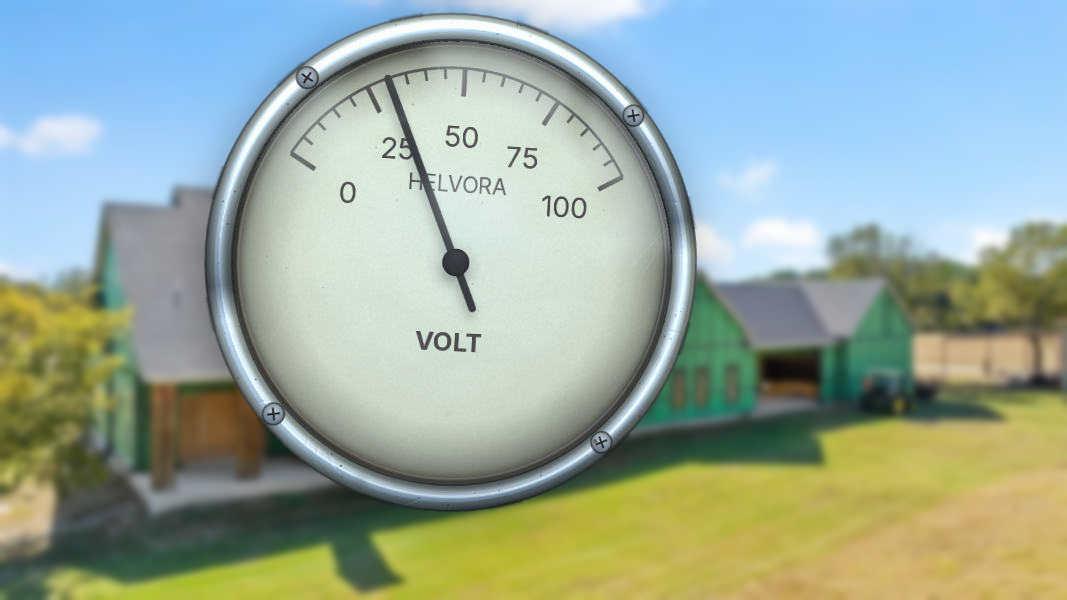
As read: **30** V
